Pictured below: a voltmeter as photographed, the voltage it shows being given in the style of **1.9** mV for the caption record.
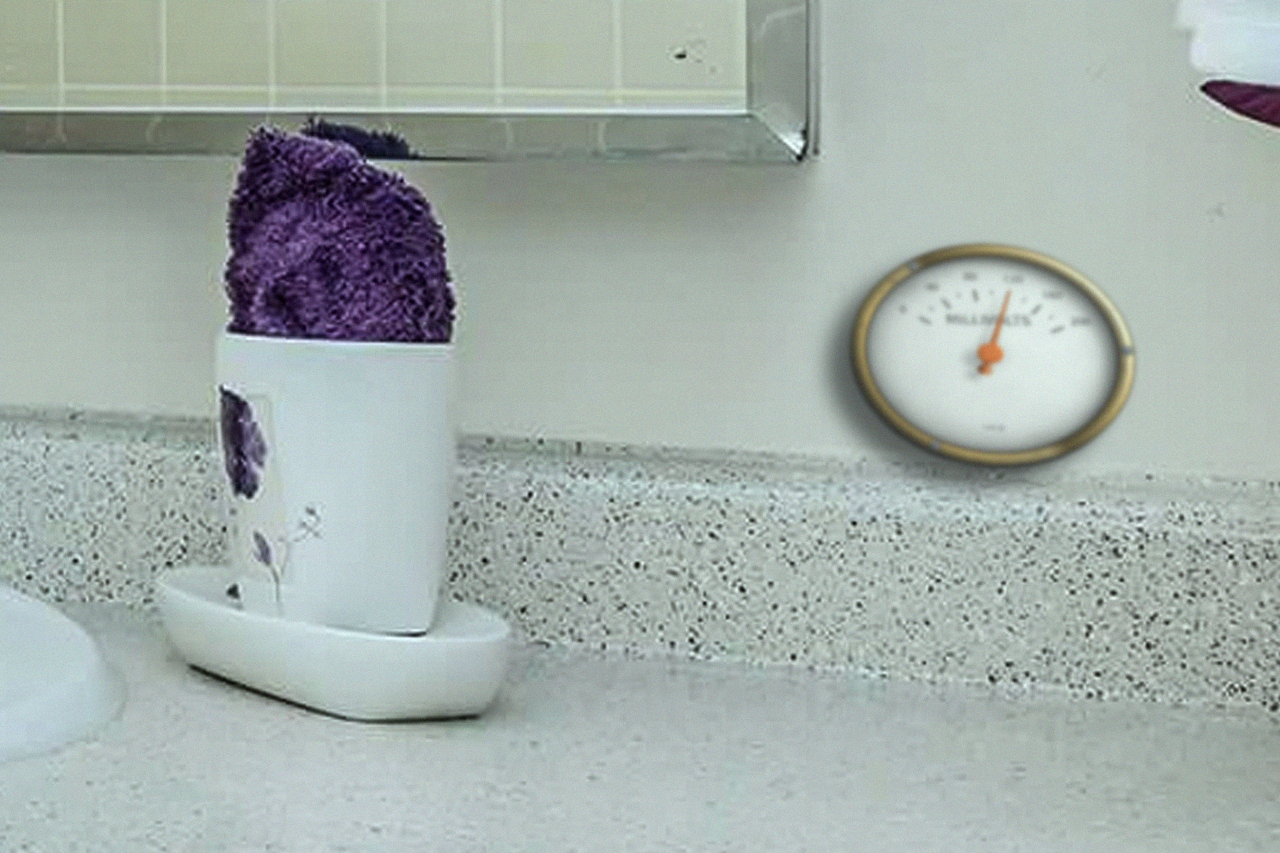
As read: **120** mV
